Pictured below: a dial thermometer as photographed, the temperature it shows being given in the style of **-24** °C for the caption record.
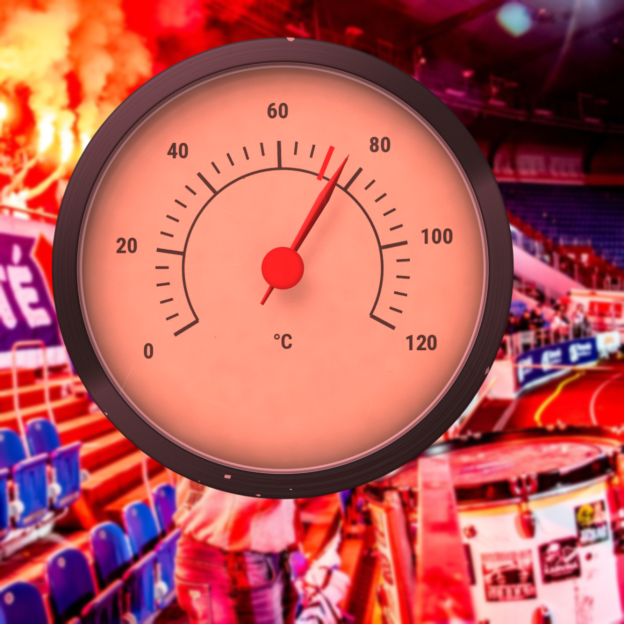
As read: **76** °C
